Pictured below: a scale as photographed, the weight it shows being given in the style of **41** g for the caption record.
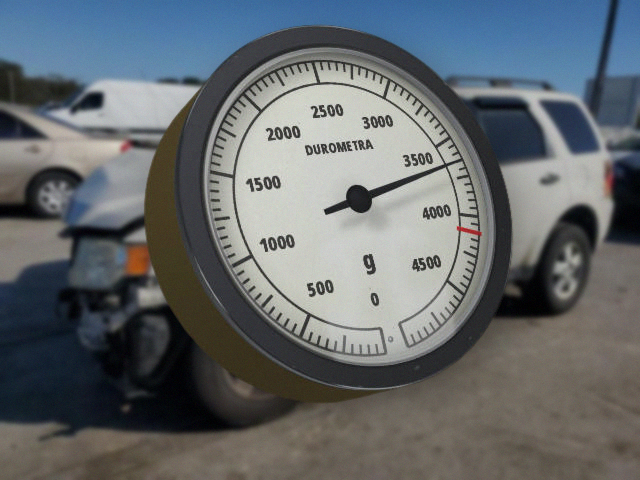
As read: **3650** g
